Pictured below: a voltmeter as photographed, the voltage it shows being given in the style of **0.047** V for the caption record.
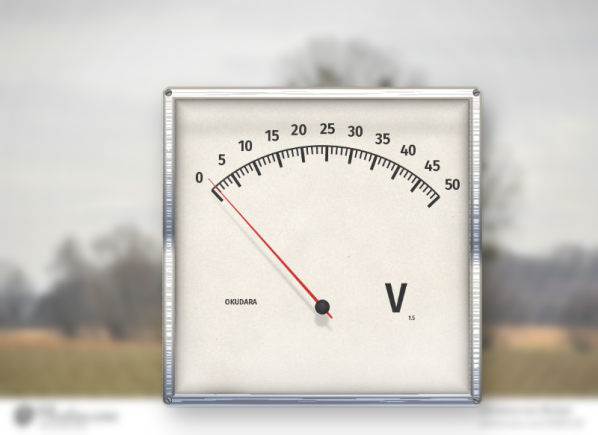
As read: **1** V
